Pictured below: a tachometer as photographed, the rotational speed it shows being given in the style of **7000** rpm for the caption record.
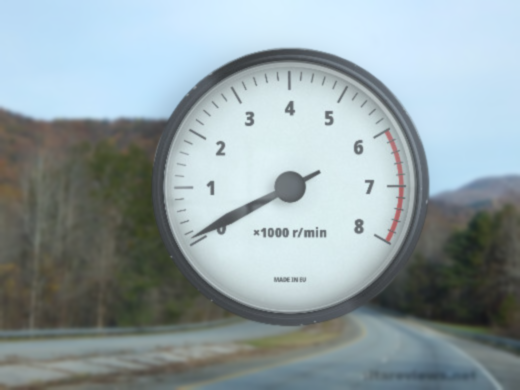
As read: **100** rpm
